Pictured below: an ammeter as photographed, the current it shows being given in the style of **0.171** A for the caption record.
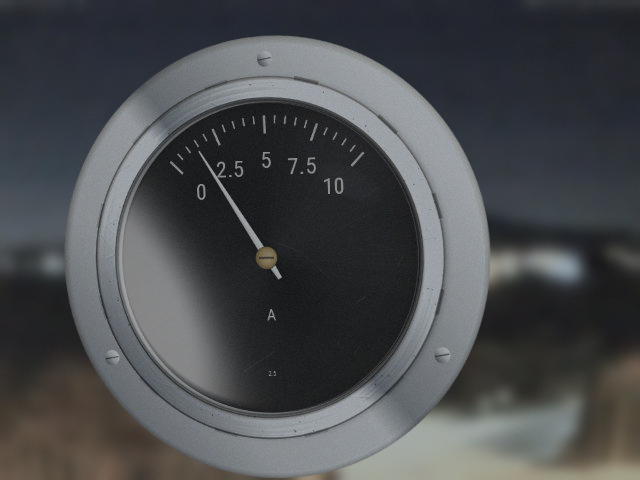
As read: **1.5** A
